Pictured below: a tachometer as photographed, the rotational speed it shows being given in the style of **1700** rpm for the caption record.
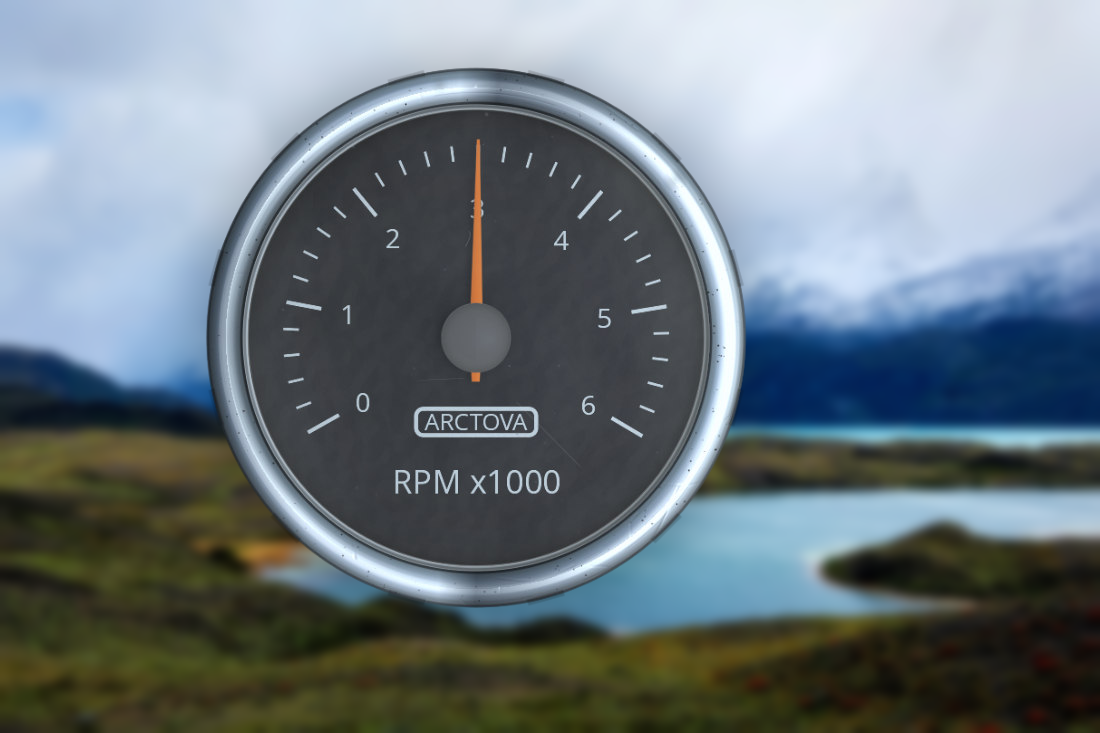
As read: **3000** rpm
